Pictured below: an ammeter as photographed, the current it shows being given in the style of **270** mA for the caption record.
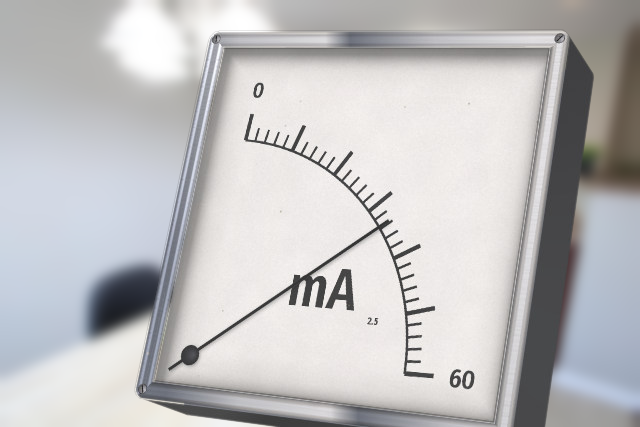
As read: **34** mA
